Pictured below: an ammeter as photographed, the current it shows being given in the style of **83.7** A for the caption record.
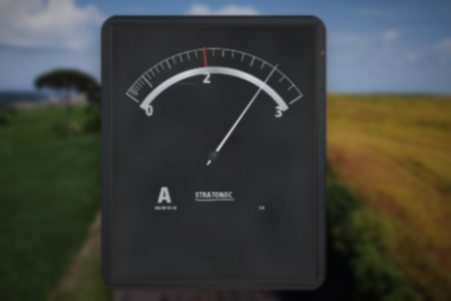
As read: **2.7** A
